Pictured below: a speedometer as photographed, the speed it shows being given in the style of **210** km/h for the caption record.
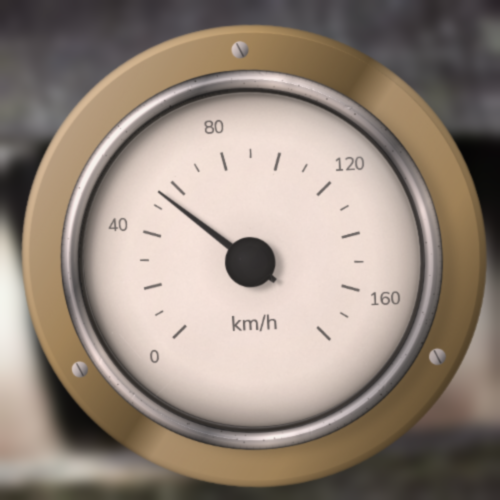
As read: **55** km/h
